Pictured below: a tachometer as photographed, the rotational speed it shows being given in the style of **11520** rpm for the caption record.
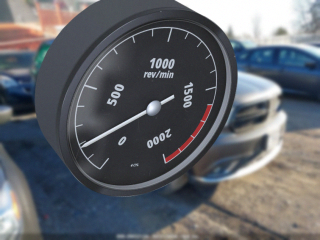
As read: **200** rpm
